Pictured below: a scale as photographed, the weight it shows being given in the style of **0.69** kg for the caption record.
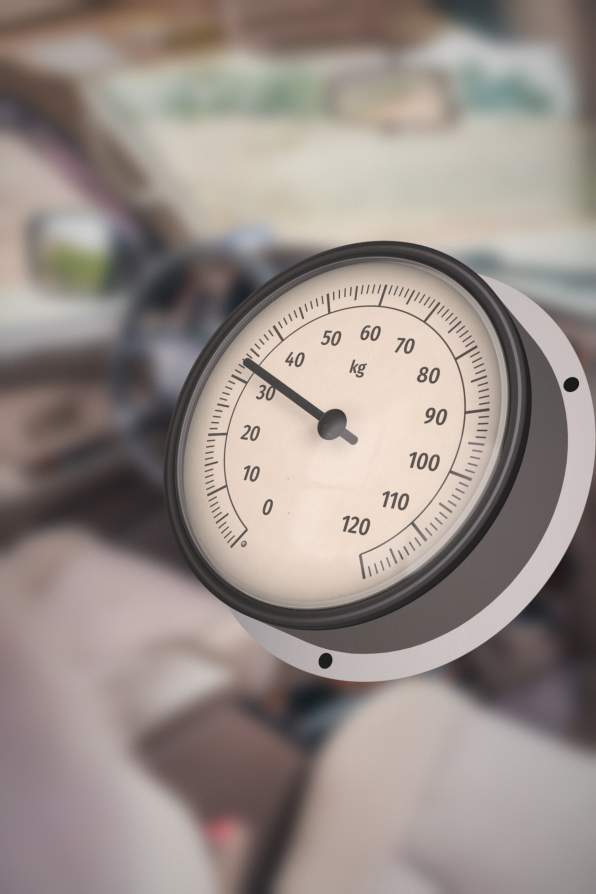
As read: **33** kg
